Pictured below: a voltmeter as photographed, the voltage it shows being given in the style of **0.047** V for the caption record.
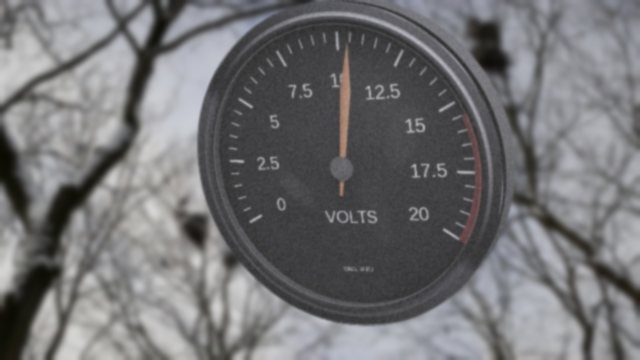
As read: **10.5** V
